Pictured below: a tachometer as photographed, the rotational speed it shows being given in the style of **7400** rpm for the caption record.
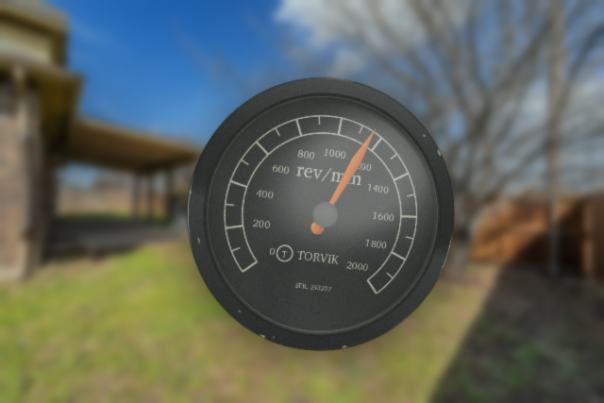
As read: **1150** rpm
